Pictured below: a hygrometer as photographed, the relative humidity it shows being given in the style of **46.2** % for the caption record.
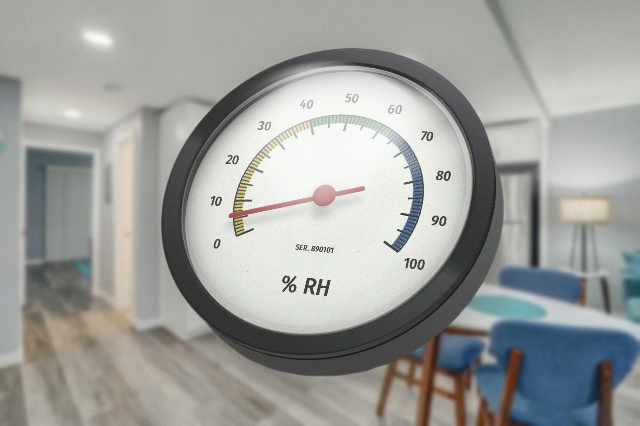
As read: **5** %
